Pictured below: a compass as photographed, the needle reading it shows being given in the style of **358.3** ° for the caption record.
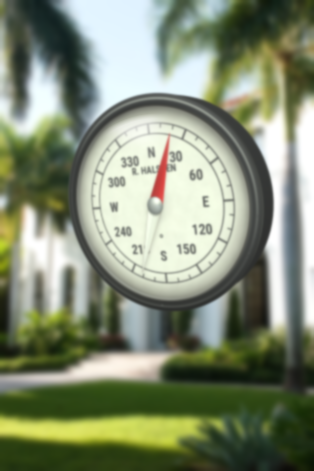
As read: **20** °
